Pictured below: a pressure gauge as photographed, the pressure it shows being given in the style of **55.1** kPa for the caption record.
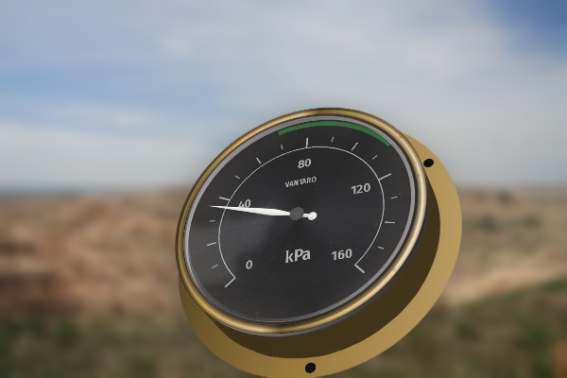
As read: **35** kPa
